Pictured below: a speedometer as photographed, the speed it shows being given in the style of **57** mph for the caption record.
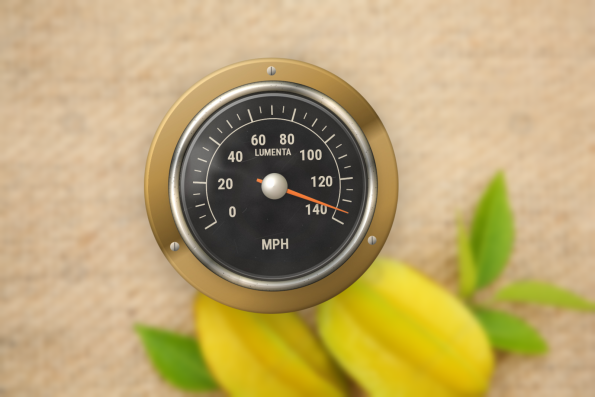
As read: **135** mph
